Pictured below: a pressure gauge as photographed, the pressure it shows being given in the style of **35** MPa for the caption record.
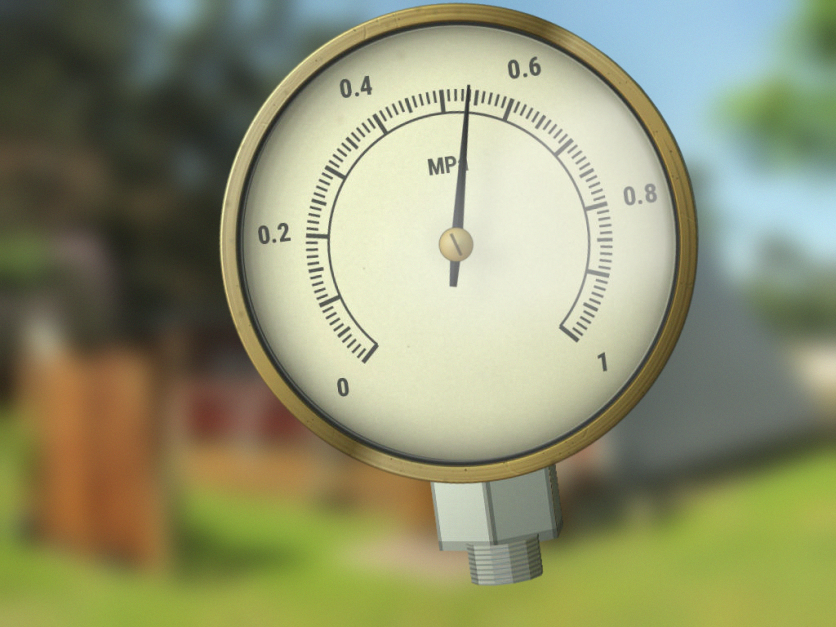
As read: **0.54** MPa
